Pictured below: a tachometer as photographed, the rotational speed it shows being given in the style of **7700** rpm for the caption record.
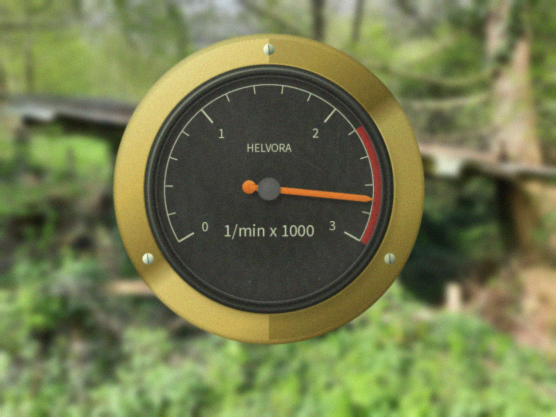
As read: **2700** rpm
